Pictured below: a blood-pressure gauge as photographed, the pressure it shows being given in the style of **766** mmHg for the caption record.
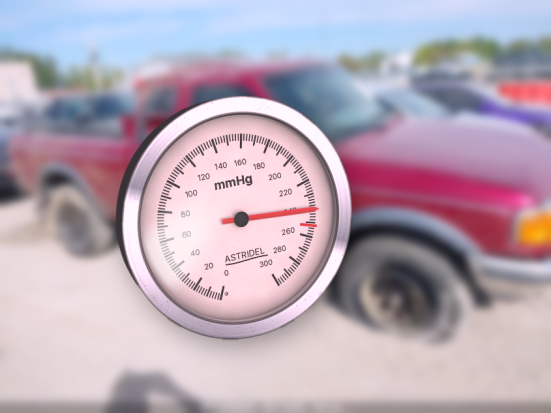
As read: **240** mmHg
